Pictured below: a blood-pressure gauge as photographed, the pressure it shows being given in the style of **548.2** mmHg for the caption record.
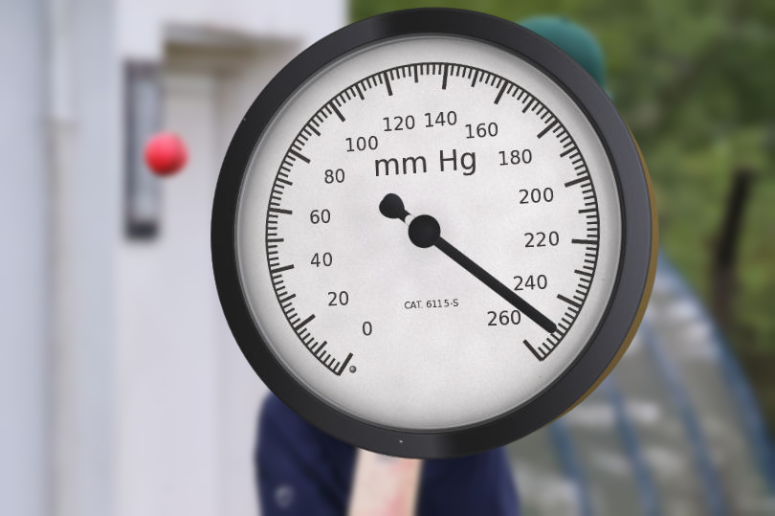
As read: **250** mmHg
